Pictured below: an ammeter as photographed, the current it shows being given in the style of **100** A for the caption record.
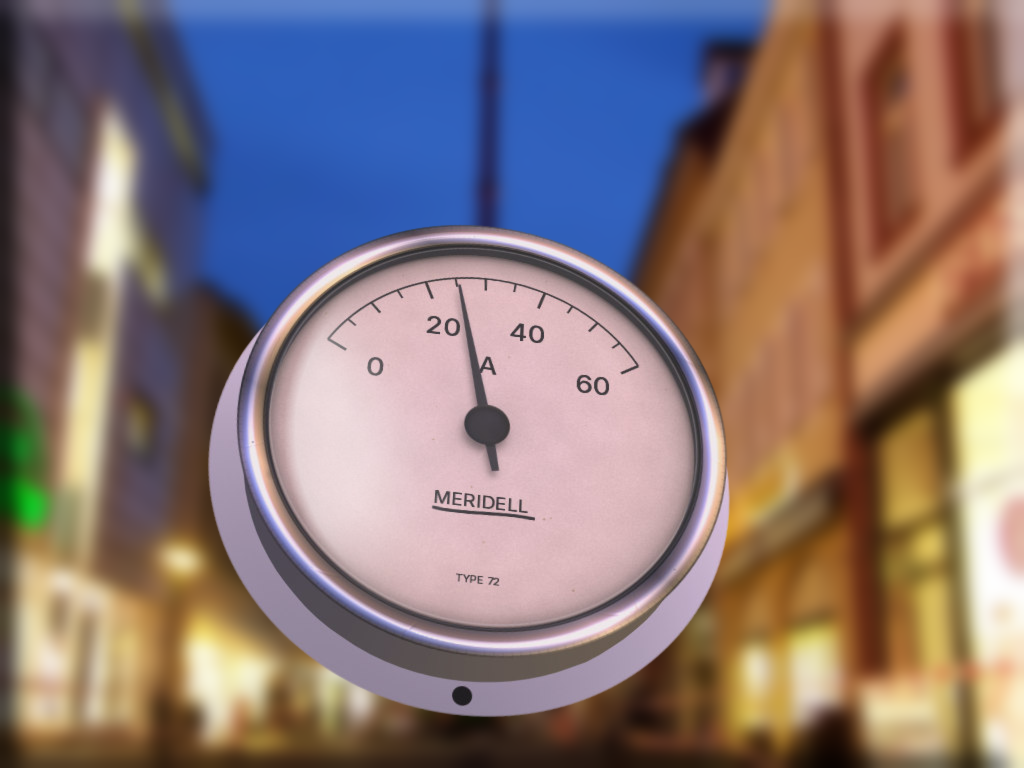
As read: **25** A
